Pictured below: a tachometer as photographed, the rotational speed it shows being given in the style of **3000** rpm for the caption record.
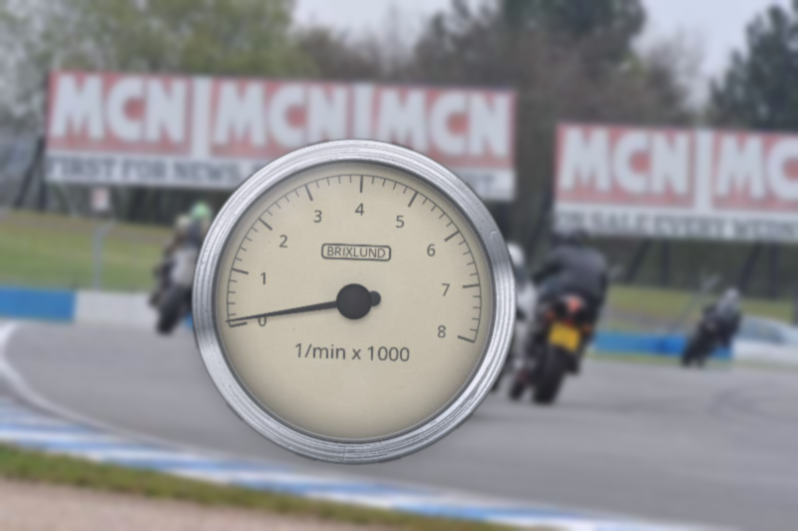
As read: **100** rpm
